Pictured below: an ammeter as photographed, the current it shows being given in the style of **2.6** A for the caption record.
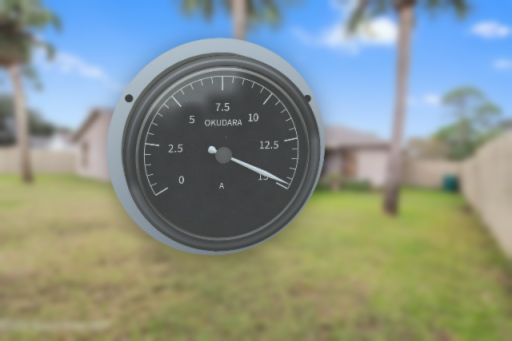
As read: **14.75** A
